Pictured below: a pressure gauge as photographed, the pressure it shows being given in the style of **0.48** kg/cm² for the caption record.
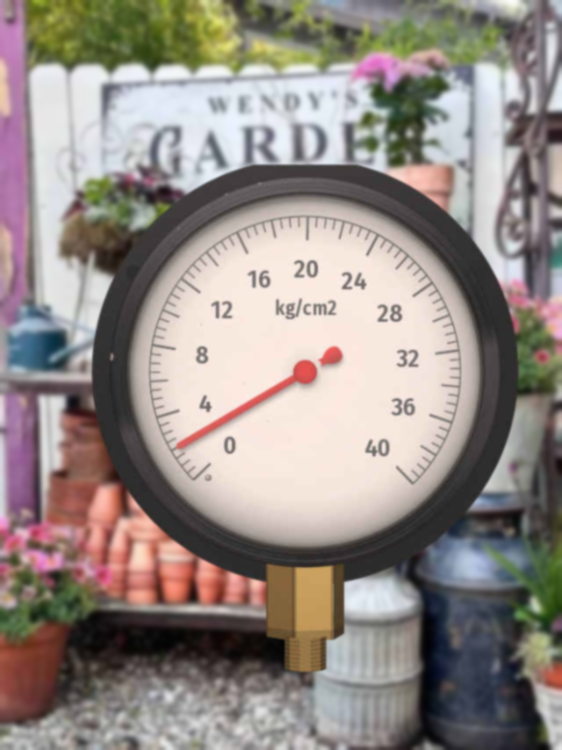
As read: **2** kg/cm²
